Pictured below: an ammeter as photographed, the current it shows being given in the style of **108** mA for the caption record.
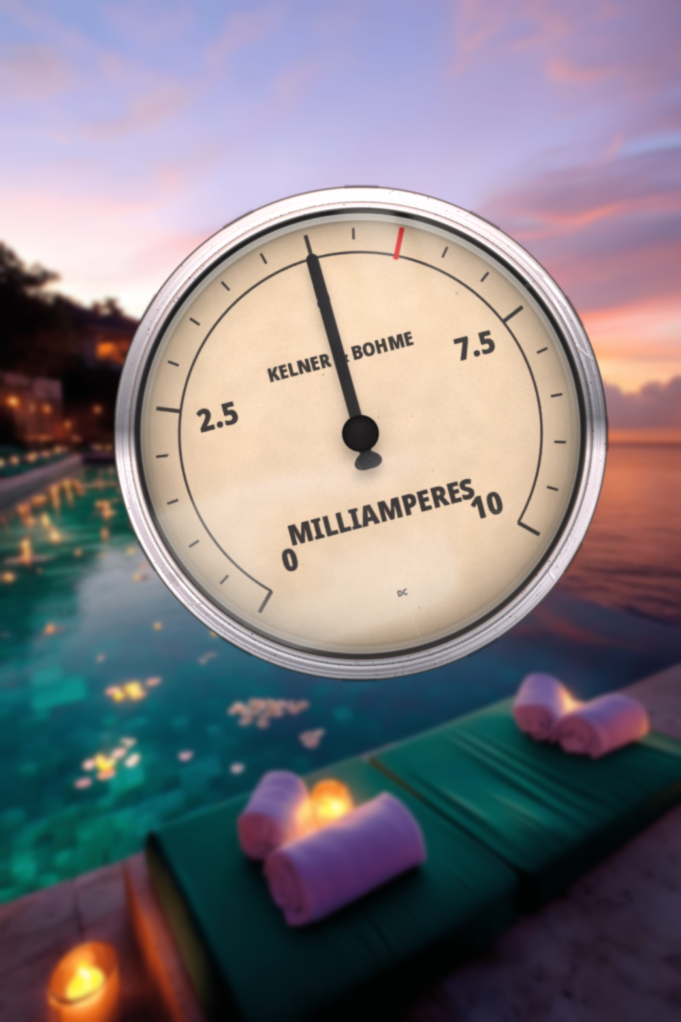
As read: **5** mA
